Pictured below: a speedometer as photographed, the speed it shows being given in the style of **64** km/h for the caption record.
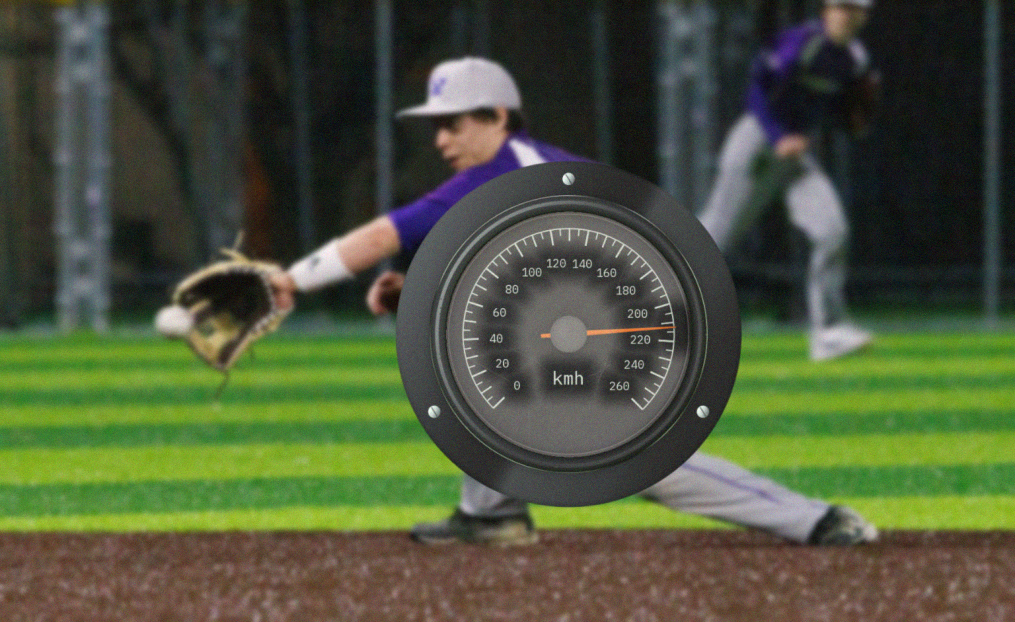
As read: **212.5** km/h
